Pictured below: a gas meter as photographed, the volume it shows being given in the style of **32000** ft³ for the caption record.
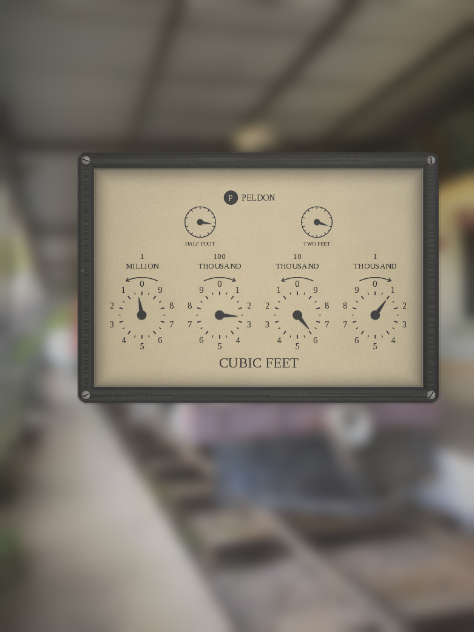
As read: **26100** ft³
